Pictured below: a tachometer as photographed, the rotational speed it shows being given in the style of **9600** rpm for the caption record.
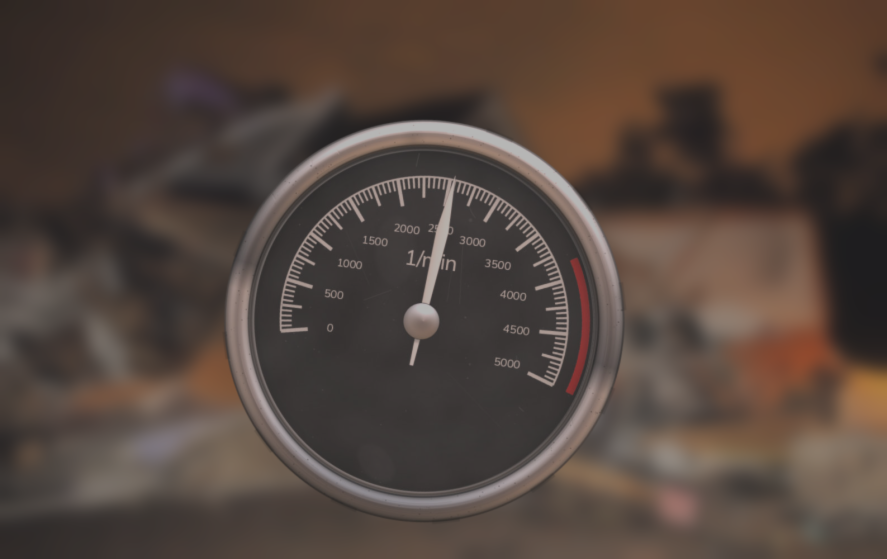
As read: **2550** rpm
